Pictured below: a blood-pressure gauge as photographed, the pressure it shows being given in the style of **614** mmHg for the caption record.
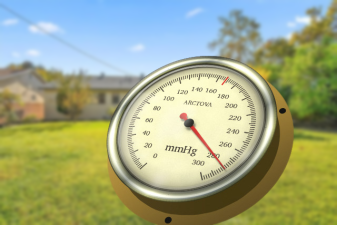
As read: **280** mmHg
